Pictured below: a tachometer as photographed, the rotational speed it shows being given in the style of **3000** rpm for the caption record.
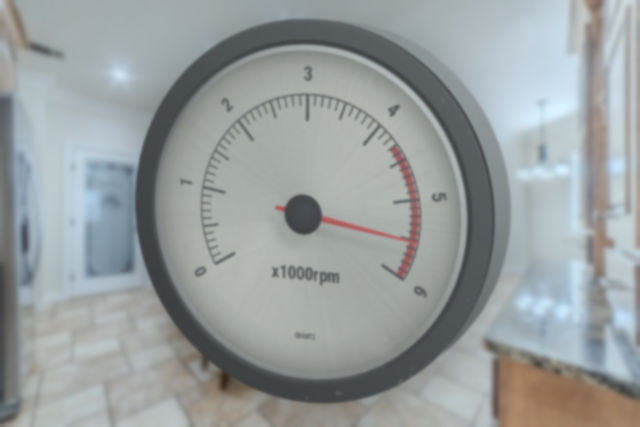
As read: **5500** rpm
